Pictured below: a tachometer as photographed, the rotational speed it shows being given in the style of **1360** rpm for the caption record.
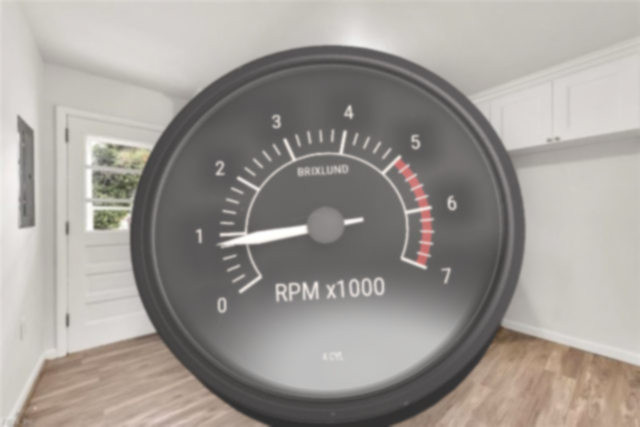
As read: **800** rpm
